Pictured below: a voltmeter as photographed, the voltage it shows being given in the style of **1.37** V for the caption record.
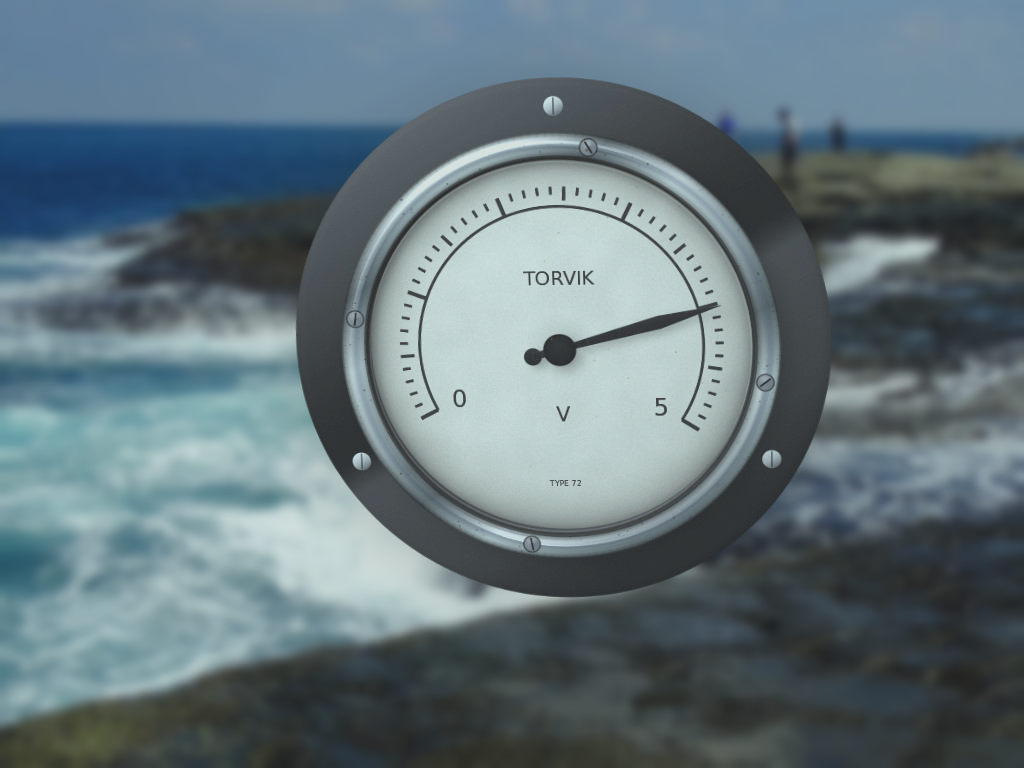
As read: **4** V
